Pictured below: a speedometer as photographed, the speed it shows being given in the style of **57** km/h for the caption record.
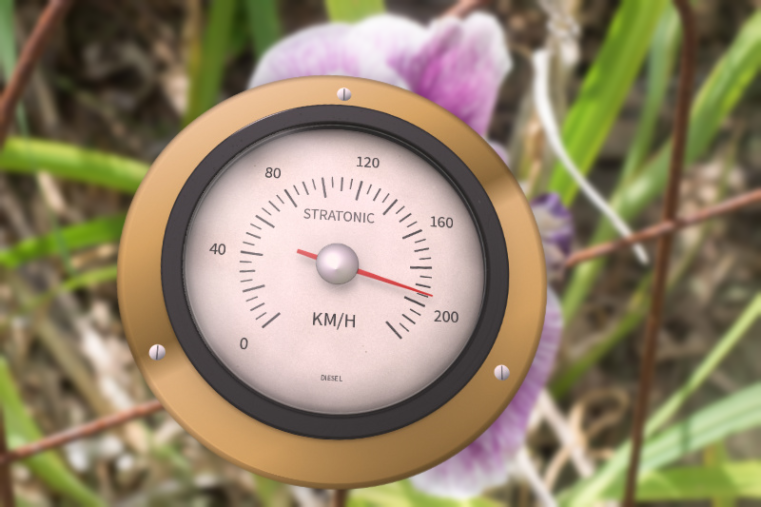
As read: **195** km/h
